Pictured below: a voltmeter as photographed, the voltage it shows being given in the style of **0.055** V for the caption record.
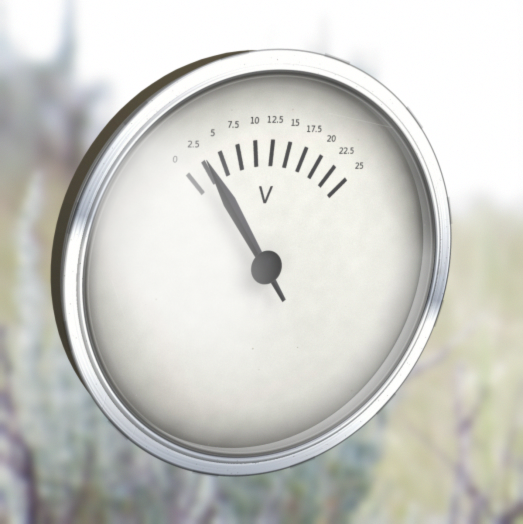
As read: **2.5** V
